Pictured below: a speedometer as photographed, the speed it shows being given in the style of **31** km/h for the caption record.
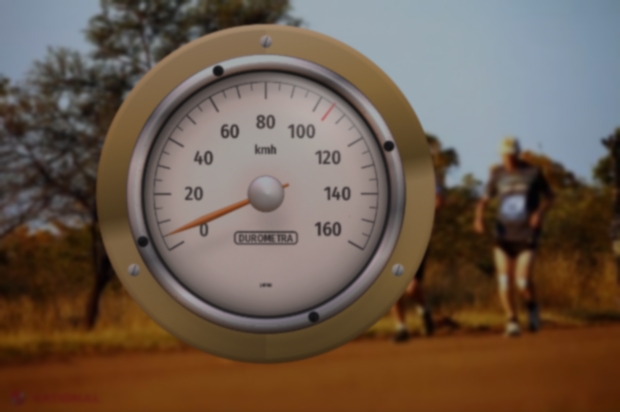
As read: **5** km/h
